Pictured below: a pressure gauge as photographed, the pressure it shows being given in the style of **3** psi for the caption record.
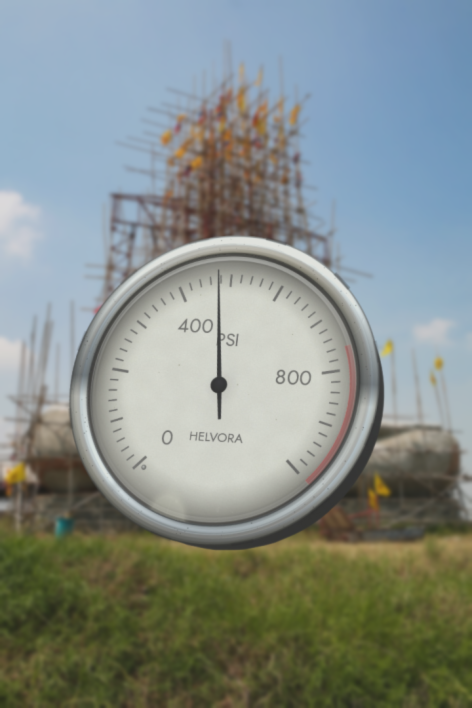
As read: **480** psi
